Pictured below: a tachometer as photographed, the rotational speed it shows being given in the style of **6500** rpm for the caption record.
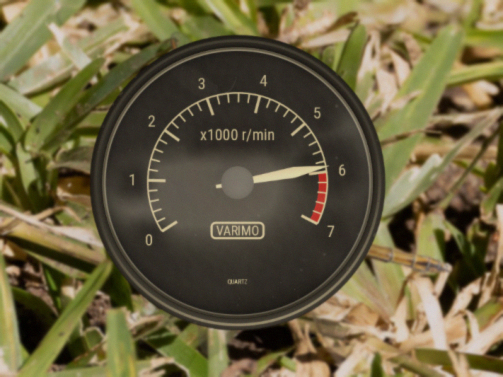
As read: **5900** rpm
